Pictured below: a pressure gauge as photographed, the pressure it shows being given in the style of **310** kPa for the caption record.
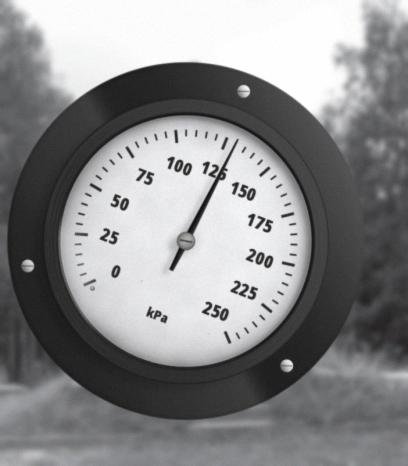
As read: **130** kPa
